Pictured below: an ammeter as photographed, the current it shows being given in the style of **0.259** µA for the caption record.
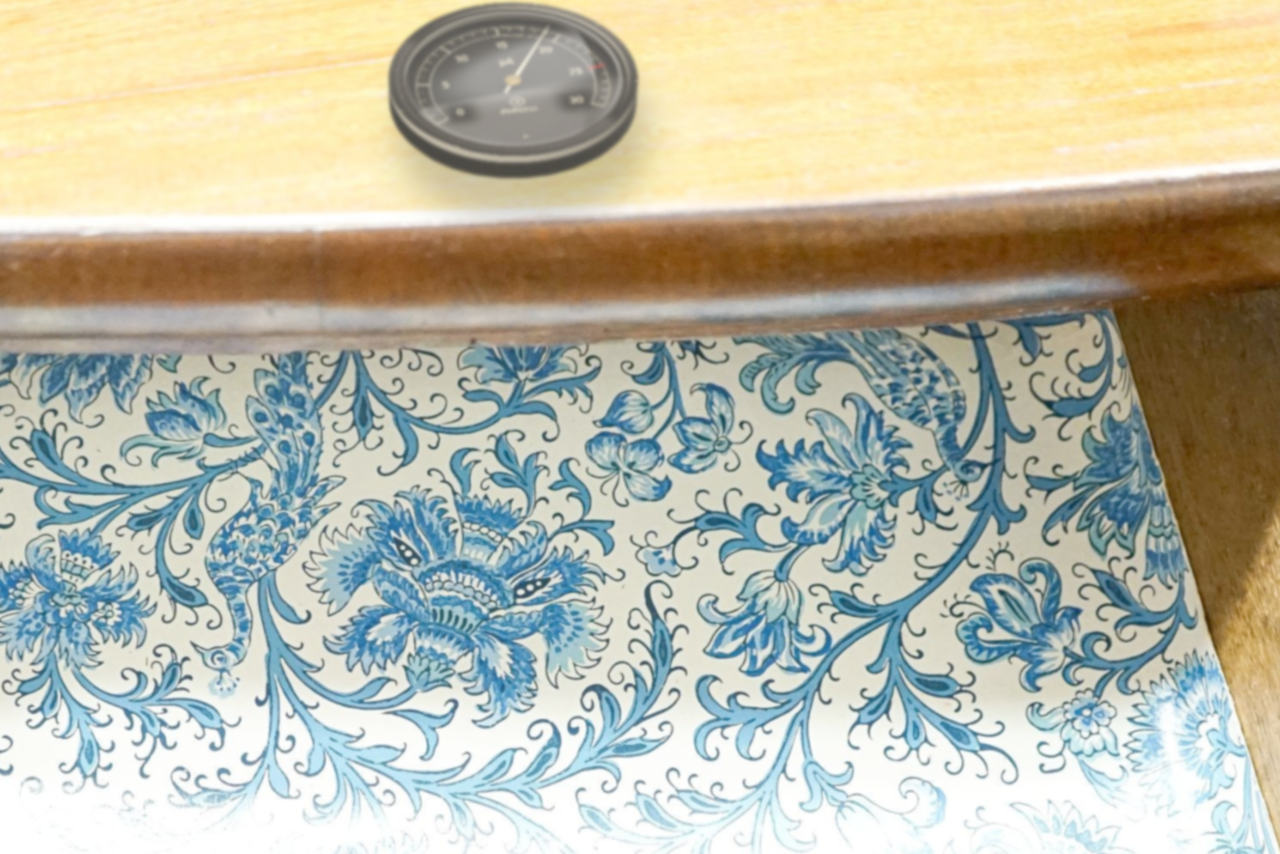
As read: **19** µA
